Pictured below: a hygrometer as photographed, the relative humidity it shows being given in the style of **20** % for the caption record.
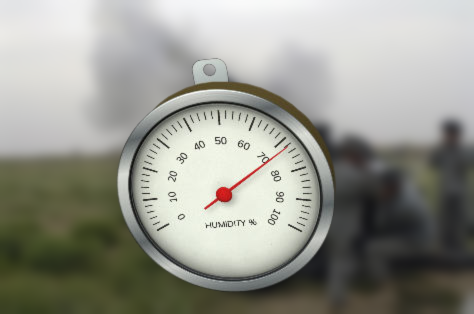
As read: **72** %
